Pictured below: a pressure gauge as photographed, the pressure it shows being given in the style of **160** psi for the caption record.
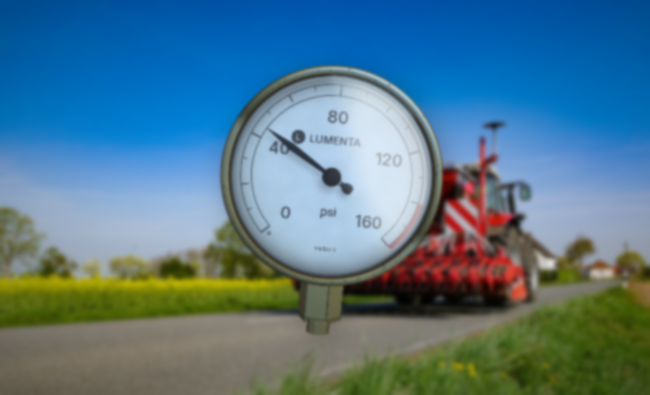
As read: **45** psi
